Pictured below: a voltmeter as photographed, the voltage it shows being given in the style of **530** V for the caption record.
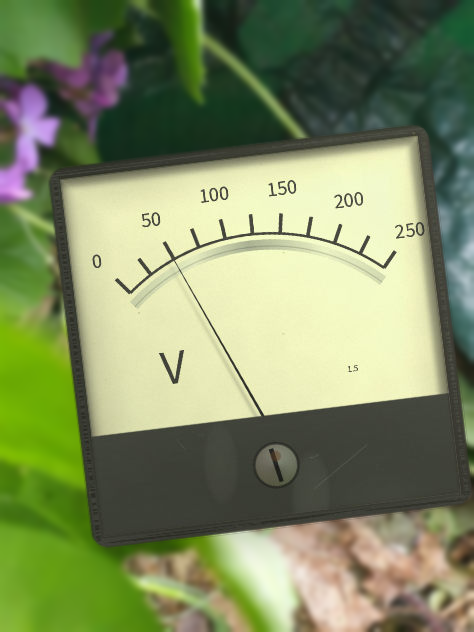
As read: **50** V
